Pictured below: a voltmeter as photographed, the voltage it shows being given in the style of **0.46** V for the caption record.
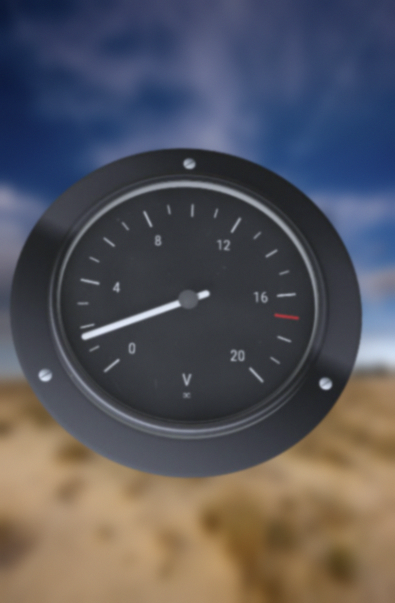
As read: **1.5** V
